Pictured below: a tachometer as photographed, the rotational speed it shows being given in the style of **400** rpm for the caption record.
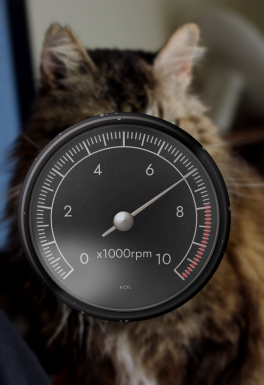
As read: **7000** rpm
